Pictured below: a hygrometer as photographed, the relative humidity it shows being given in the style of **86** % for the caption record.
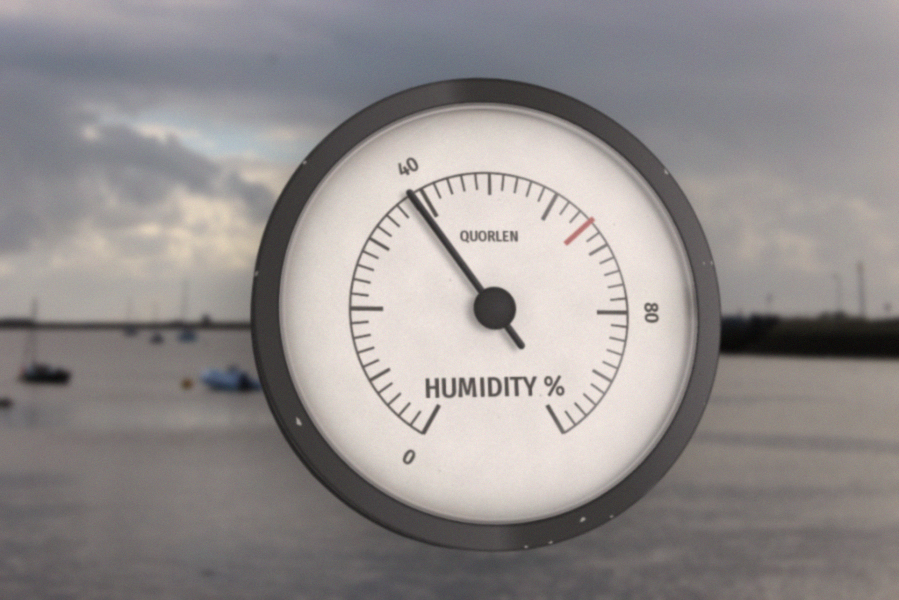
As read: **38** %
